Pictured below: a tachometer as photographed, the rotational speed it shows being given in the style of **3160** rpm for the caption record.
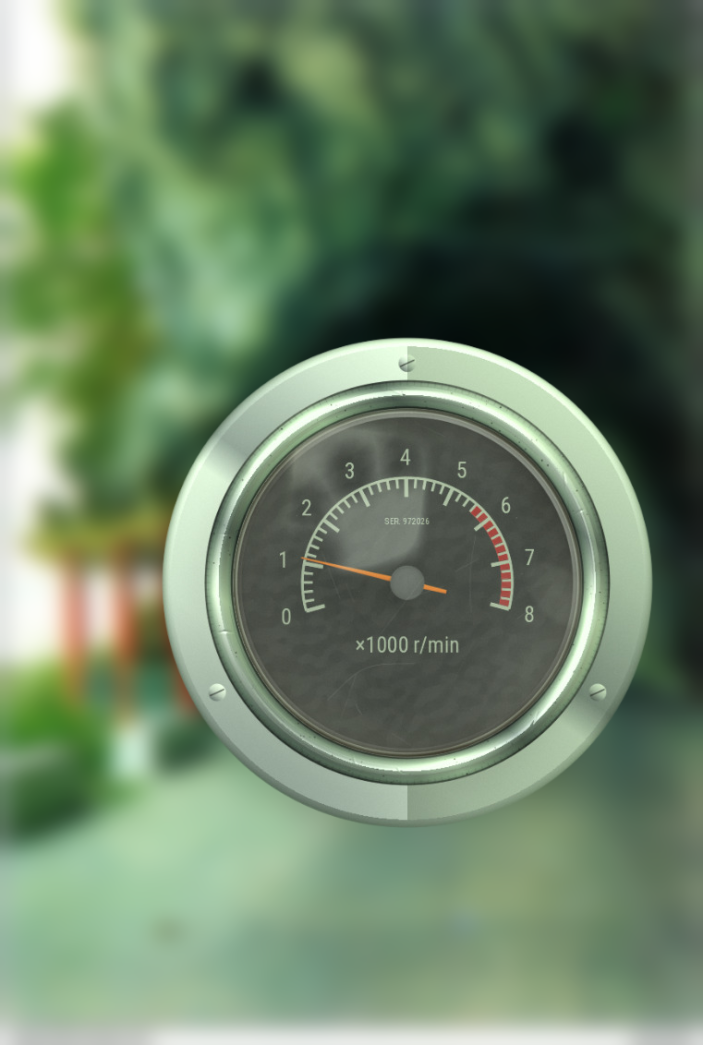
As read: **1100** rpm
